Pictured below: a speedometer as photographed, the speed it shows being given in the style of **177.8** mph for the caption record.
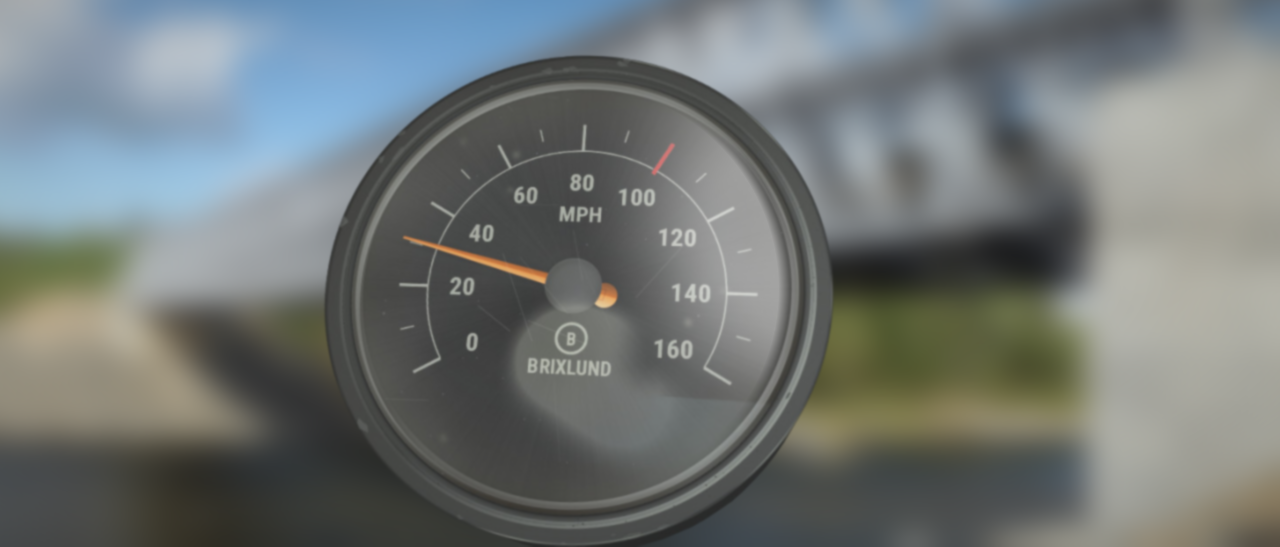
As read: **30** mph
